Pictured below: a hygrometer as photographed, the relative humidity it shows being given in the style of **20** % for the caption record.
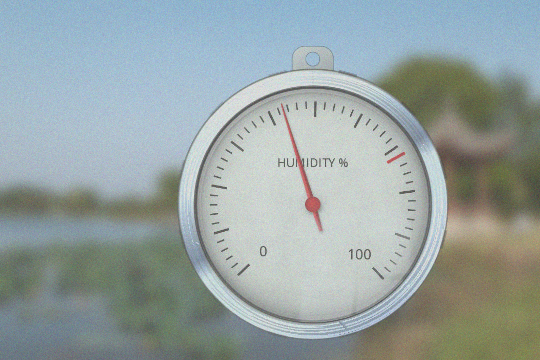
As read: **43** %
